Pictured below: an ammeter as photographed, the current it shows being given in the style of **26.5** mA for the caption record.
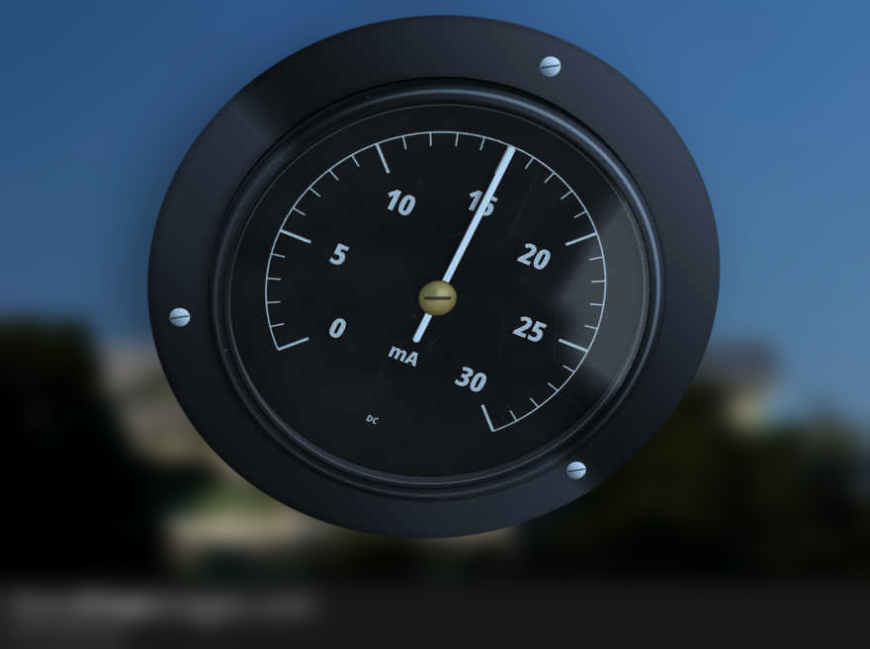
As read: **15** mA
